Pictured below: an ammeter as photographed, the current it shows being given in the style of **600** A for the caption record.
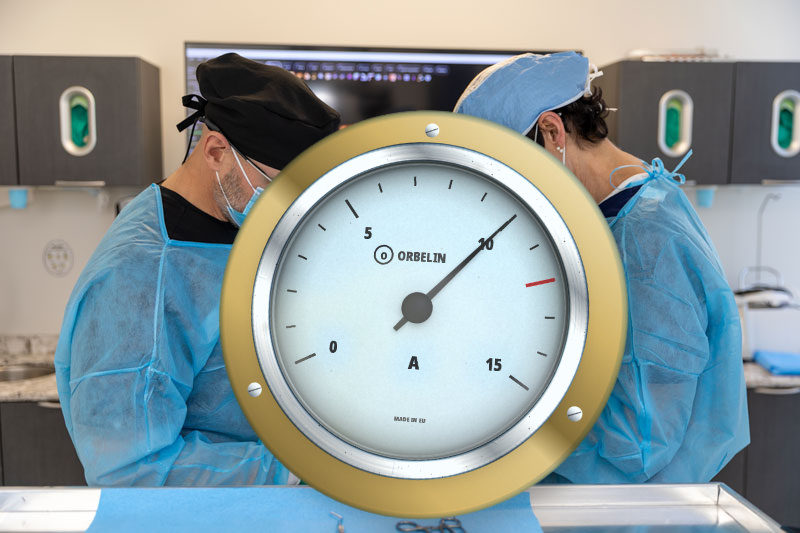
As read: **10** A
